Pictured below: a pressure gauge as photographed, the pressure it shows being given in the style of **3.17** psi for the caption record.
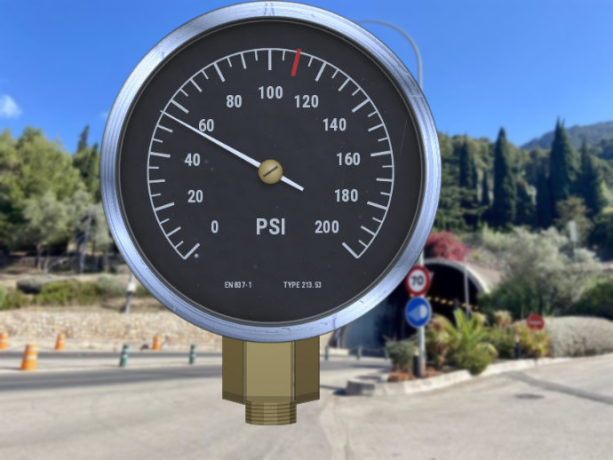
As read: **55** psi
